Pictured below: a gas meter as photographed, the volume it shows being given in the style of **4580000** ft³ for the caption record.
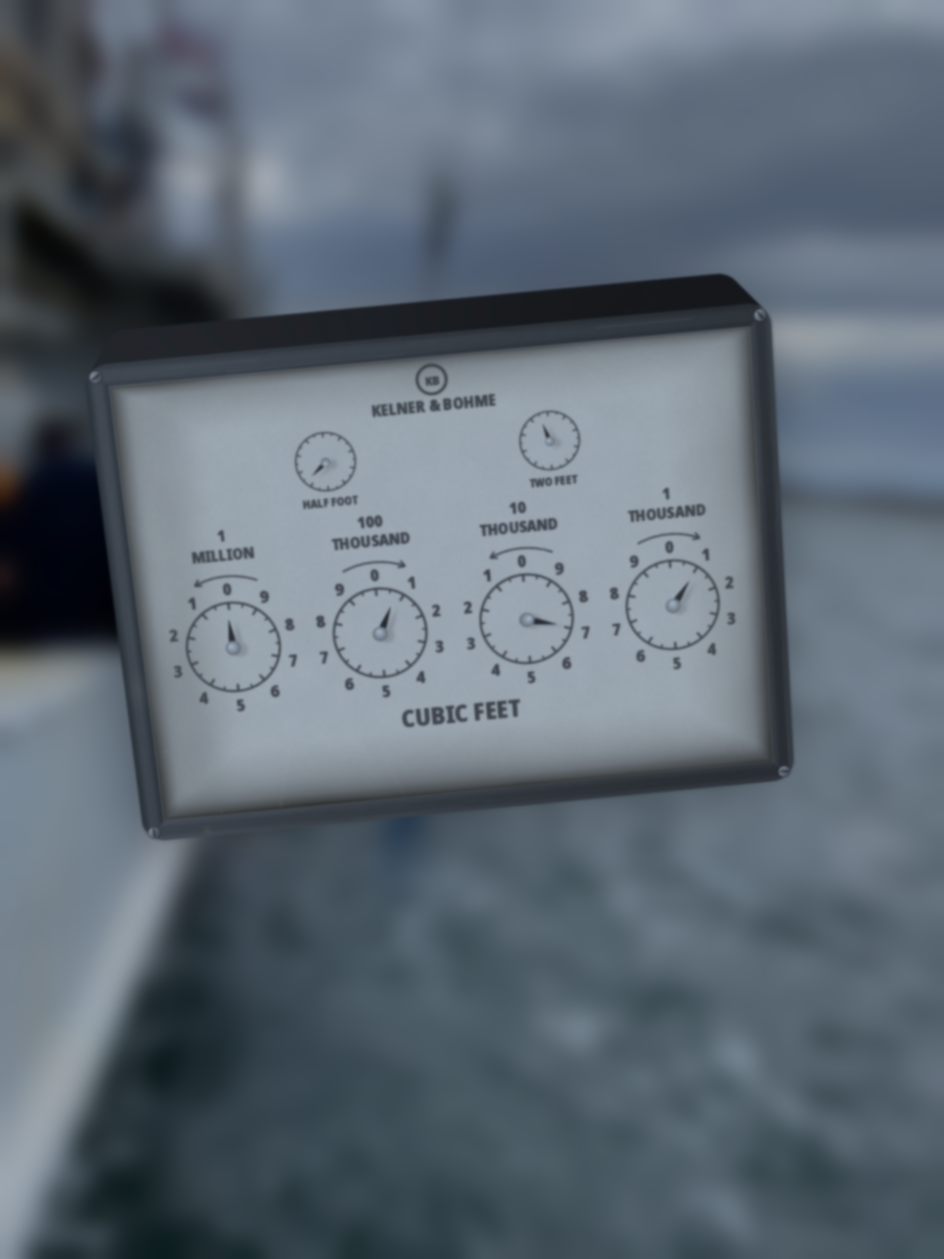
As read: **7100** ft³
